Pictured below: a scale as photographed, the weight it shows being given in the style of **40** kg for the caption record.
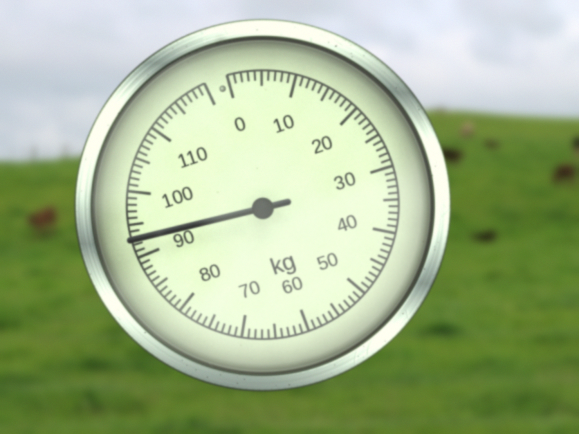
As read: **93** kg
